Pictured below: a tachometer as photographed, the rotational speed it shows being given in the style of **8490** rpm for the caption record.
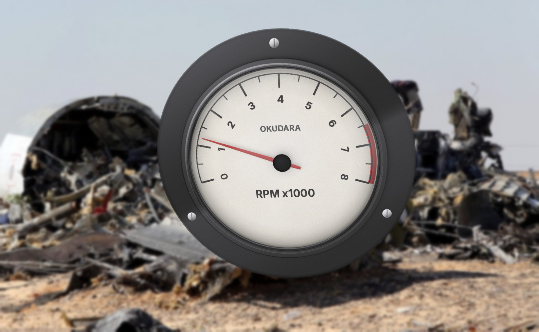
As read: **1250** rpm
